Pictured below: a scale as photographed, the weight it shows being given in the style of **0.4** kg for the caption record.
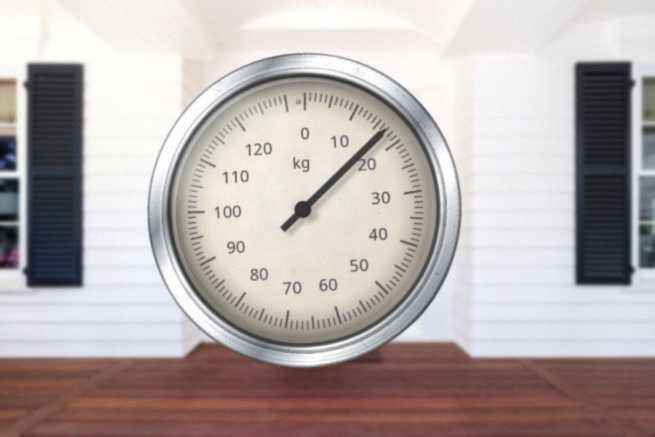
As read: **17** kg
